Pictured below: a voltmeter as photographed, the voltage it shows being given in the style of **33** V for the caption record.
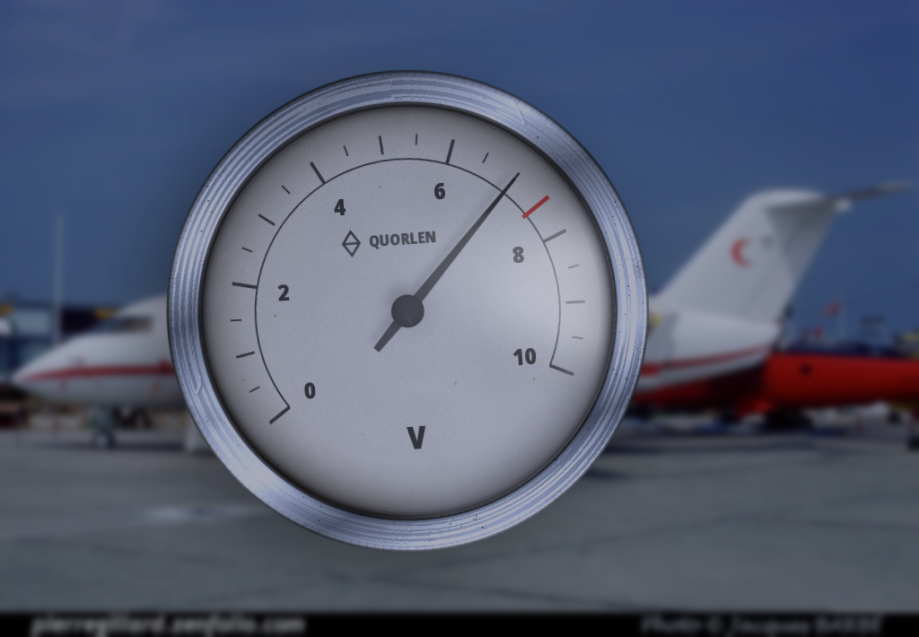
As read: **7** V
